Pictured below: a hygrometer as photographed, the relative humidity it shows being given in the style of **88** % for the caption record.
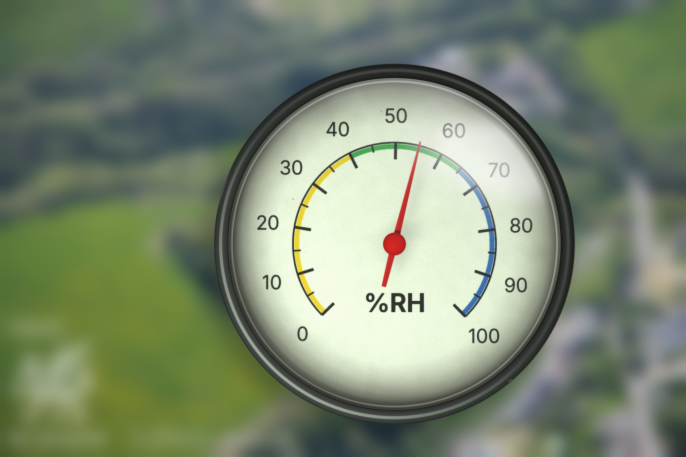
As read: **55** %
